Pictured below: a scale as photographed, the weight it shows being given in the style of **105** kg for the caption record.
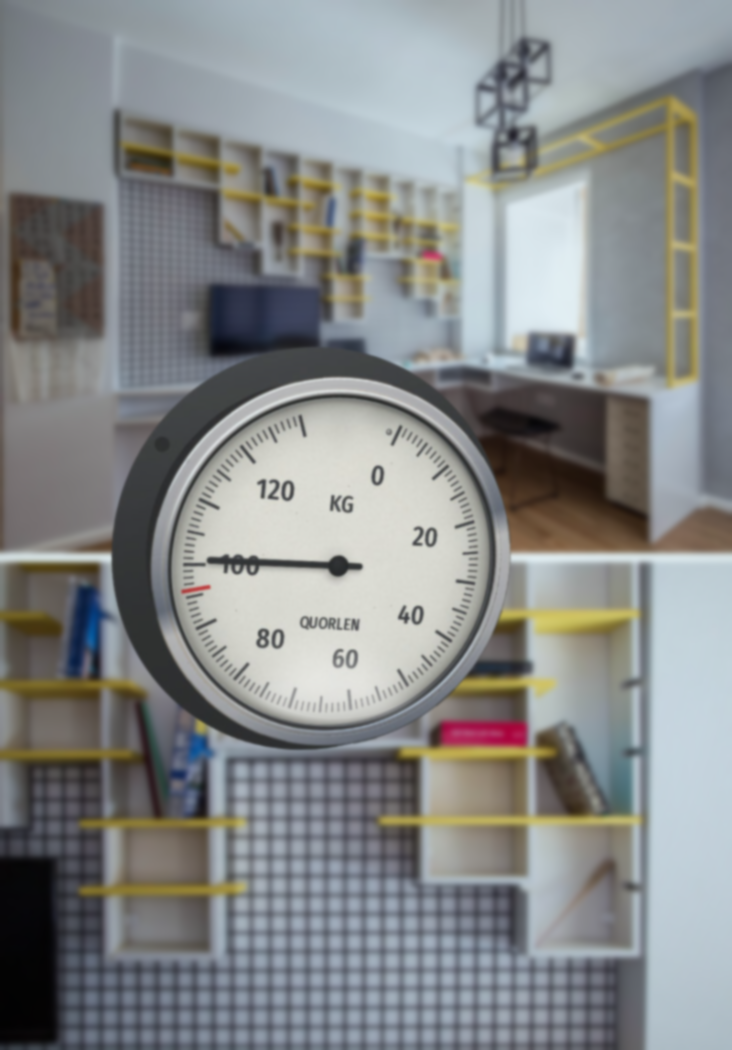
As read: **101** kg
